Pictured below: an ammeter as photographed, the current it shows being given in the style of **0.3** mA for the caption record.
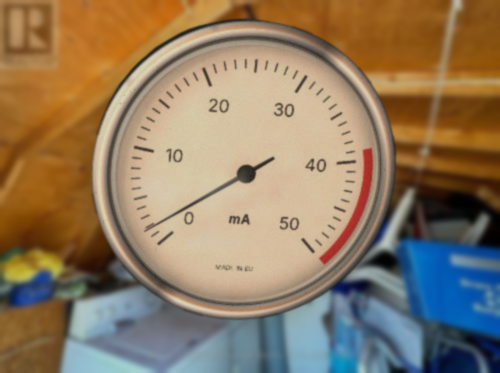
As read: **2** mA
